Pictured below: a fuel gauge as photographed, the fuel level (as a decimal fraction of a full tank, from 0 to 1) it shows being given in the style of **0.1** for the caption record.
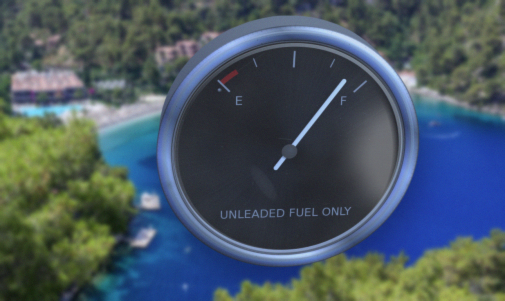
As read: **0.875**
